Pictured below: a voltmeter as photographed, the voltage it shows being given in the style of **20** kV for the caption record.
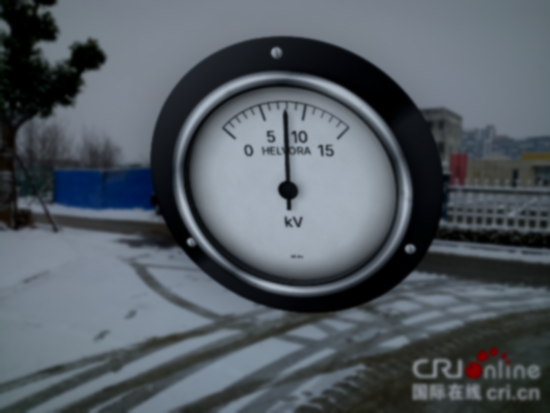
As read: **8** kV
